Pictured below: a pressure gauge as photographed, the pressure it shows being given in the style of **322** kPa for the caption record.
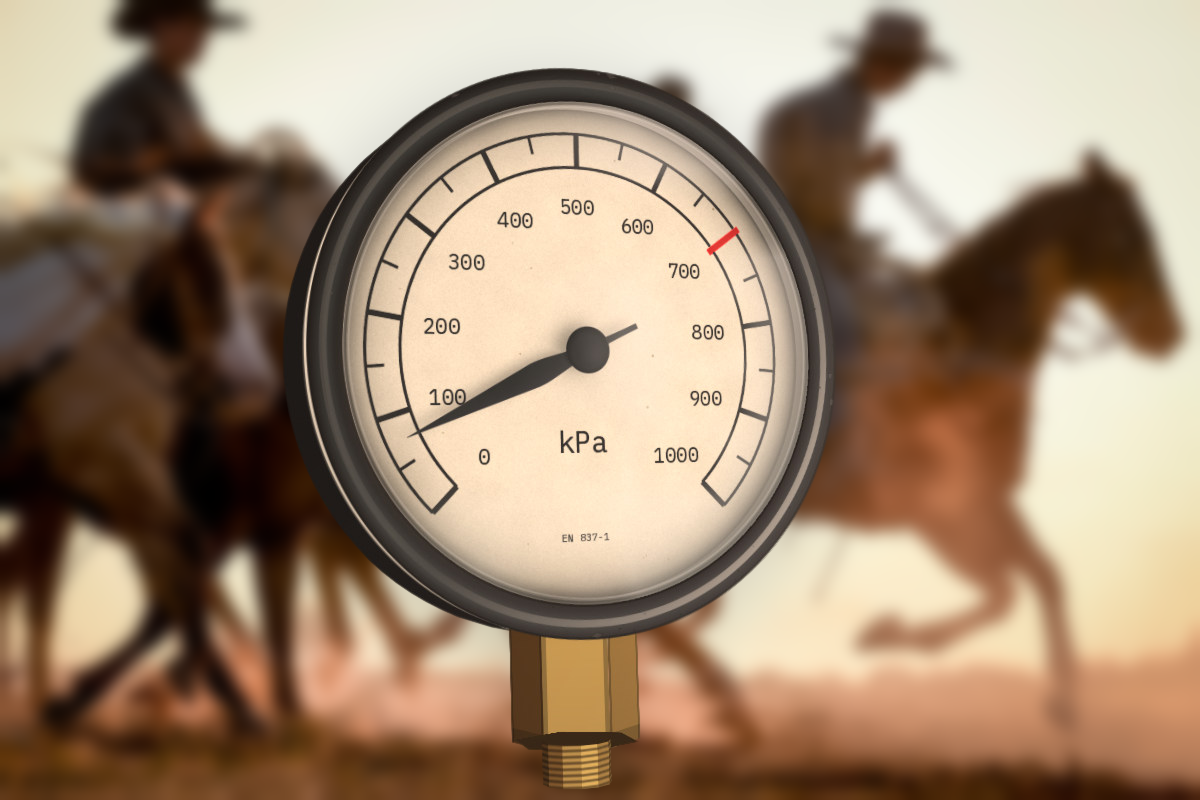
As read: **75** kPa
